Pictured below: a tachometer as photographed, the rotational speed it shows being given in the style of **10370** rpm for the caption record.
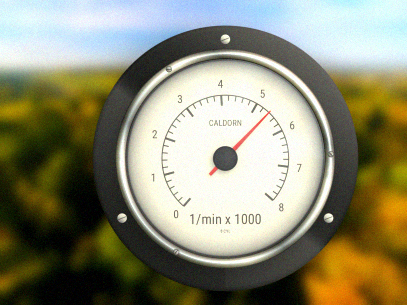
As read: **5400** rpm
